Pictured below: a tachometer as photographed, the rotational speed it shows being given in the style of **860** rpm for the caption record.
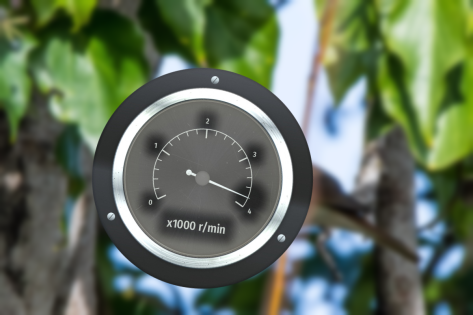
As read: **3800** rpm
